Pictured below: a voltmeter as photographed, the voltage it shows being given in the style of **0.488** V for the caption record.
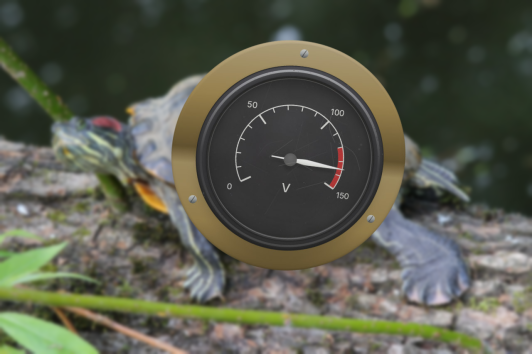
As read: **135** V
